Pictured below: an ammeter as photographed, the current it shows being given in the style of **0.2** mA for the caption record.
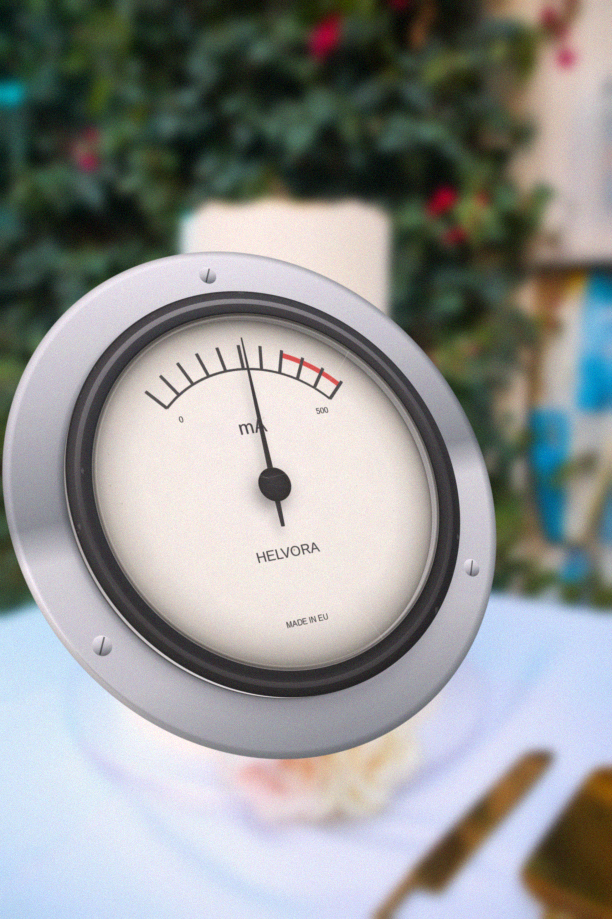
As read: **250** mA
